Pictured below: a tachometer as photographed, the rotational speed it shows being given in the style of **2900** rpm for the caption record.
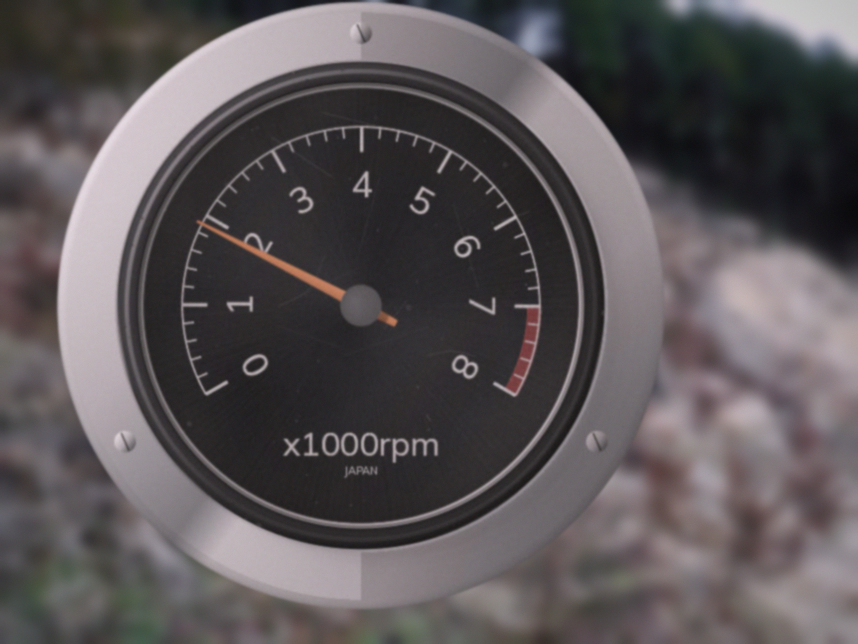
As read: **1900** rpm
